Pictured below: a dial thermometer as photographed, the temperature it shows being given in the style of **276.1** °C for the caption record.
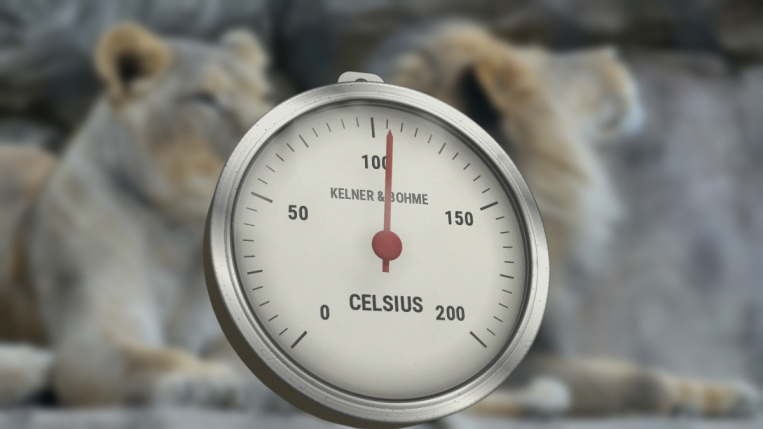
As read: **105** °C
